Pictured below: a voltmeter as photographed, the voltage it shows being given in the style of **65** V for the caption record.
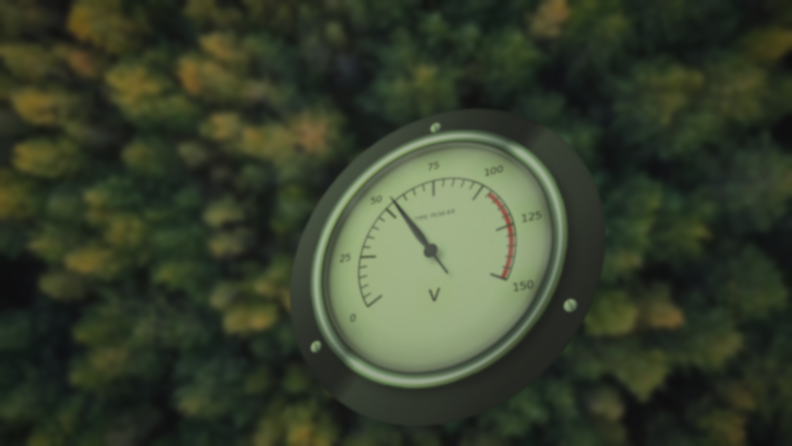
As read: **55** V
